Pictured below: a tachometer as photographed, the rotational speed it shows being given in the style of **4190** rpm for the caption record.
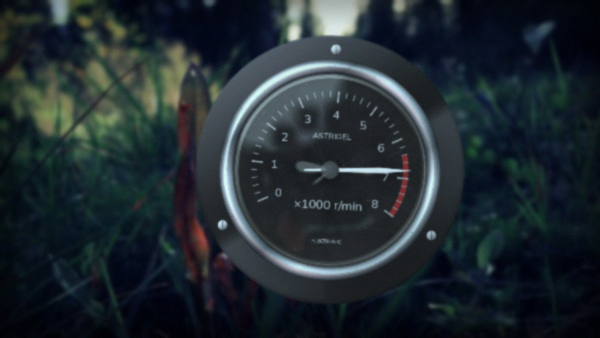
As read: **6800** rpm
